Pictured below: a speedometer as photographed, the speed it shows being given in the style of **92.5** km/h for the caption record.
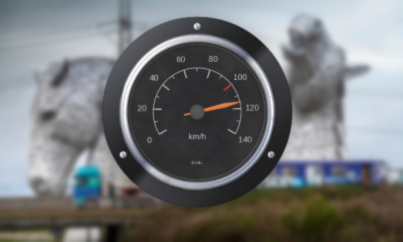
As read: **115** km/h
